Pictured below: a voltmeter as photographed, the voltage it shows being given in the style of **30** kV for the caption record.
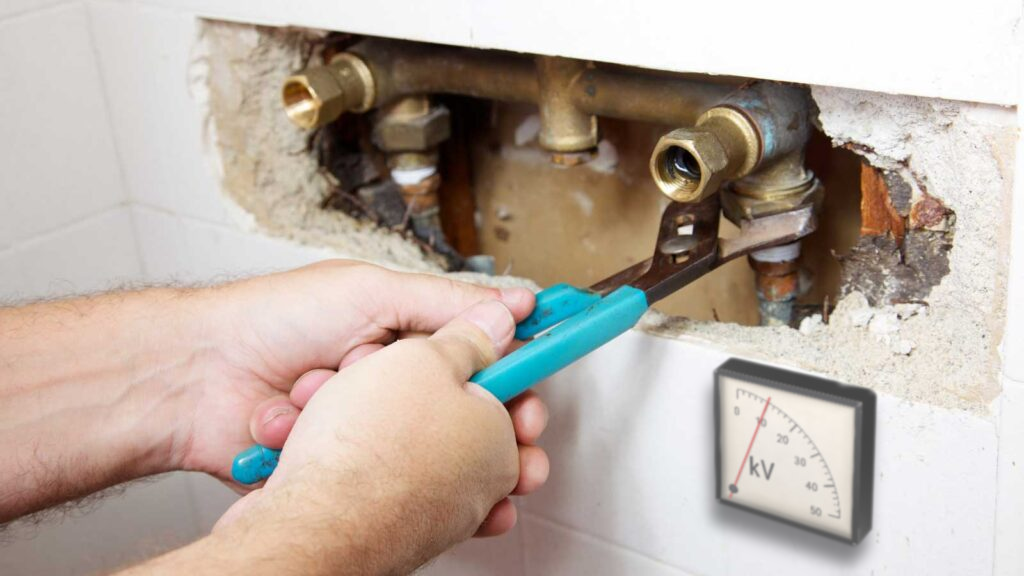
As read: **10** kV
